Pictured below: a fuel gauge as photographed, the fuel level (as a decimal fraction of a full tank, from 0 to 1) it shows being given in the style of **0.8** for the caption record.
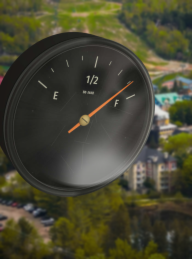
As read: **0.875**
